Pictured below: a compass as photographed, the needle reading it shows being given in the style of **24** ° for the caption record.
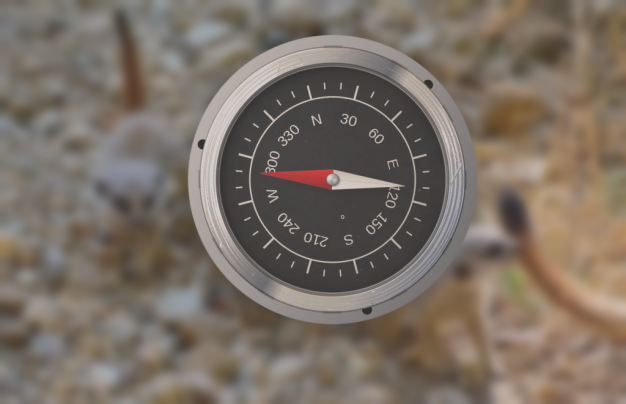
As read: **290** °
